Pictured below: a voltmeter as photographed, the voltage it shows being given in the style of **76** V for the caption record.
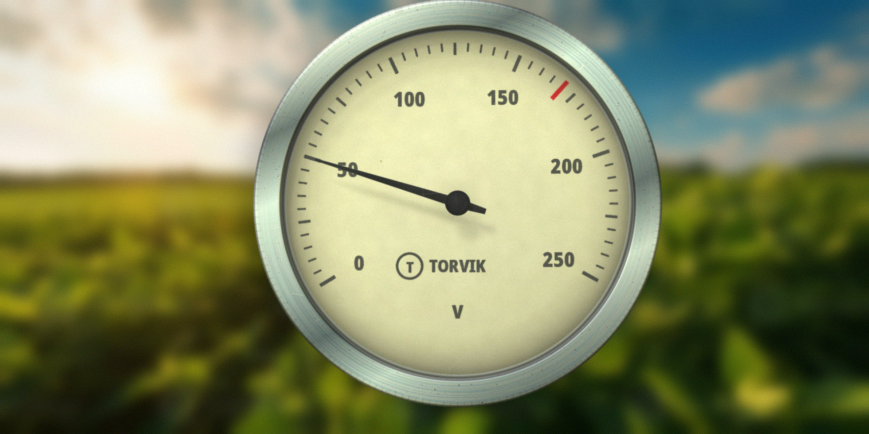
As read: **50** V
